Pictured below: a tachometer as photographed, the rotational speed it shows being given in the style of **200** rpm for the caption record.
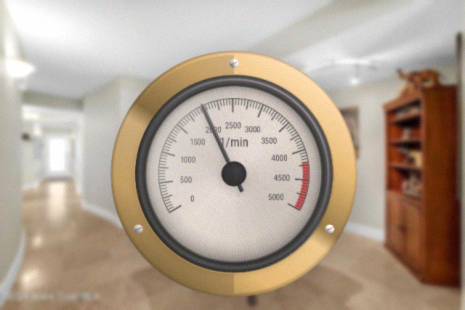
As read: **2000** rpm
